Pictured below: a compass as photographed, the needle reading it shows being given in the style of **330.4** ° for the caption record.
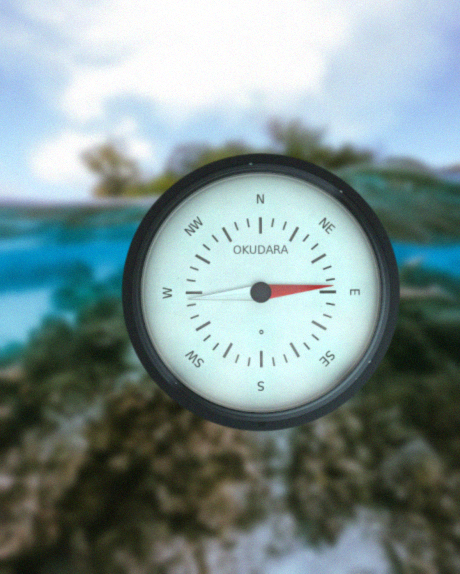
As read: **85** °
